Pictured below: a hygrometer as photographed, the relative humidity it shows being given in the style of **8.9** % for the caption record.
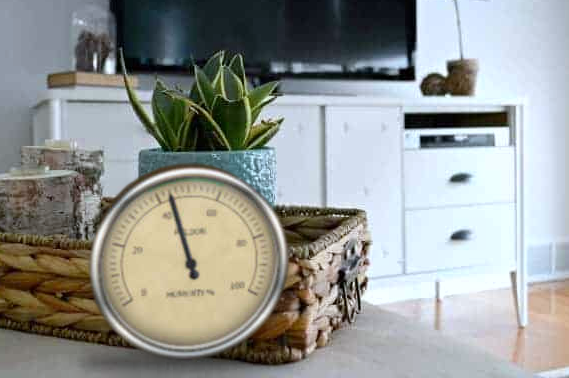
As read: **44** %
